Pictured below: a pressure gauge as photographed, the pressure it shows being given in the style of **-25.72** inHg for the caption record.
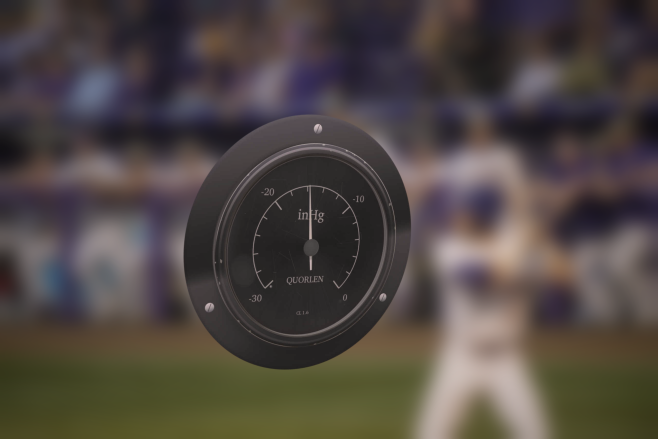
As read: **-16** inHg
